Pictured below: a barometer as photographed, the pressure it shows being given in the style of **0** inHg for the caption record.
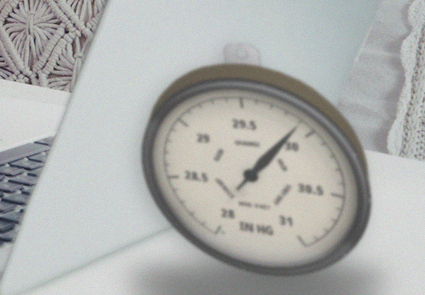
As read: **29.9** inHg
